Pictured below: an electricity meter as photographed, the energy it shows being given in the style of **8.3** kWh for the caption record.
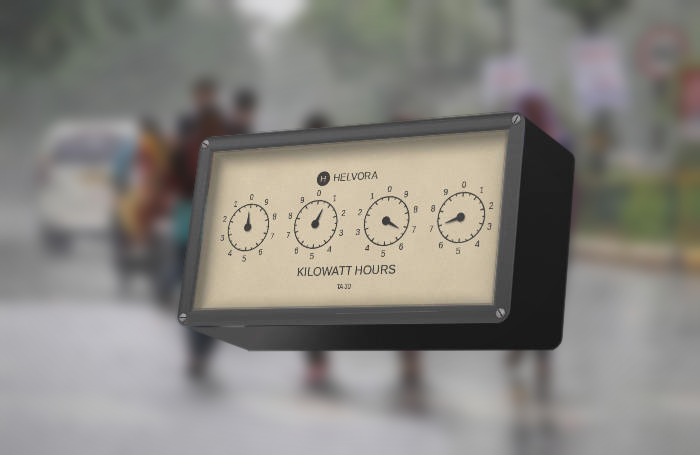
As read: **67** kWh
